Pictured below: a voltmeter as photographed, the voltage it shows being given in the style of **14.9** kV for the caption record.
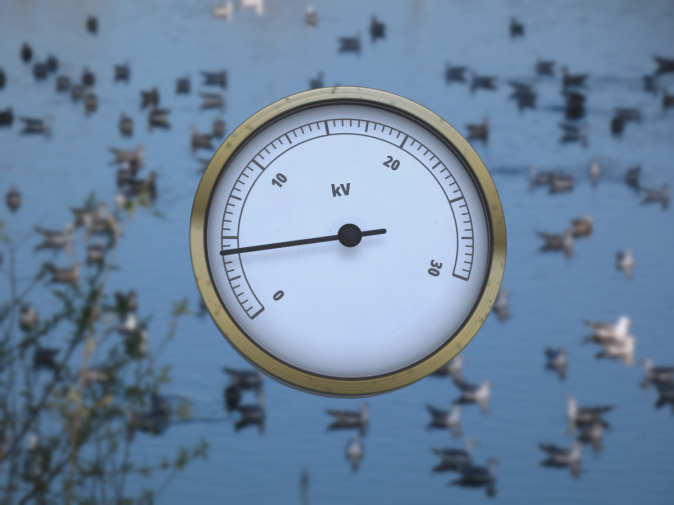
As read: **4** kV
